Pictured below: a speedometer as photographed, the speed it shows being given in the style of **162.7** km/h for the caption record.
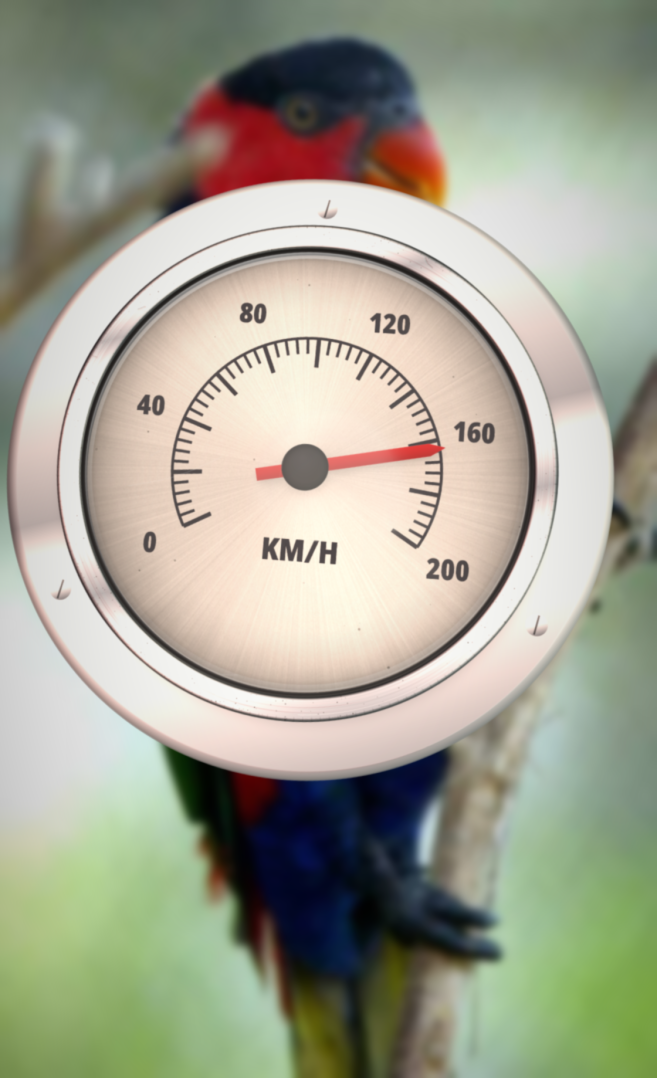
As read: **164** km/h
